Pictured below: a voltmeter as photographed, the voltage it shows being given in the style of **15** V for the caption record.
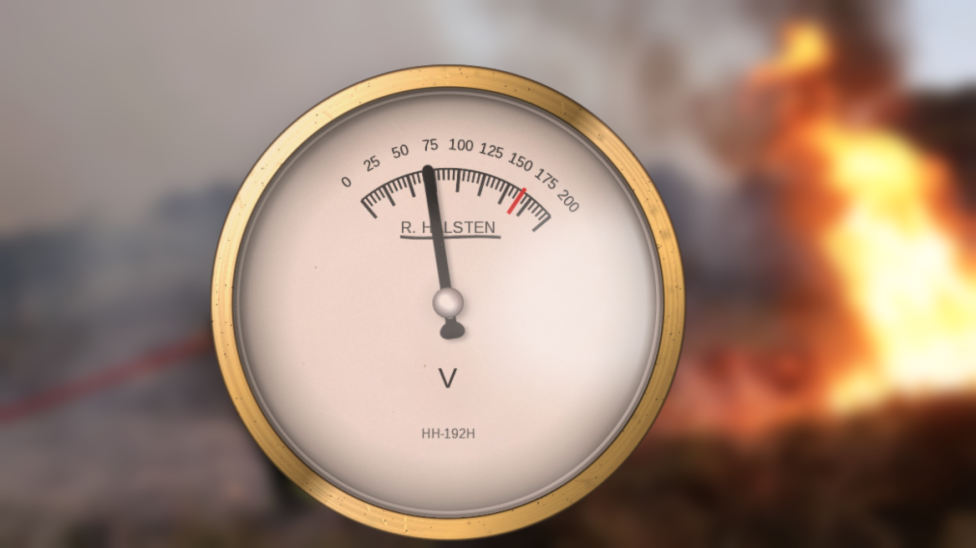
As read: **70** V
